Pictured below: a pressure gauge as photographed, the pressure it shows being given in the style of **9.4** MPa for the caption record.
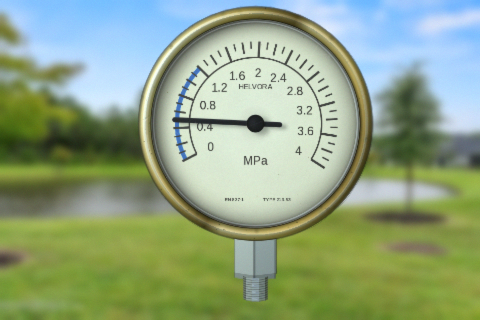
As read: **0.5** MPa
